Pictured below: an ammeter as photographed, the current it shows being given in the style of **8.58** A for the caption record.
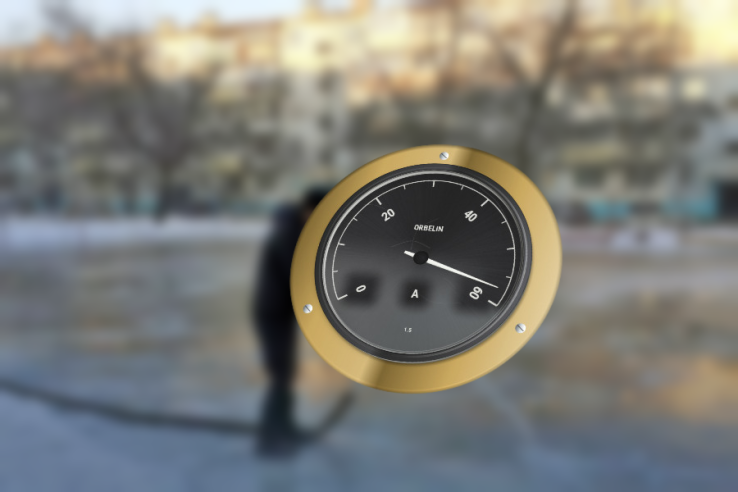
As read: **57.5** A
